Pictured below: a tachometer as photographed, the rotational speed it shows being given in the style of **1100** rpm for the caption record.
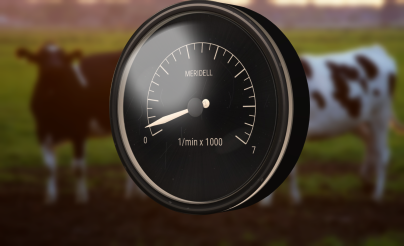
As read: **250** rpm
